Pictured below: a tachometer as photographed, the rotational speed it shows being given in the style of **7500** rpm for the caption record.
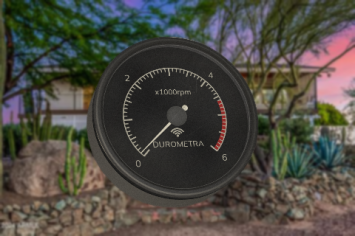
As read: **100** rpm
